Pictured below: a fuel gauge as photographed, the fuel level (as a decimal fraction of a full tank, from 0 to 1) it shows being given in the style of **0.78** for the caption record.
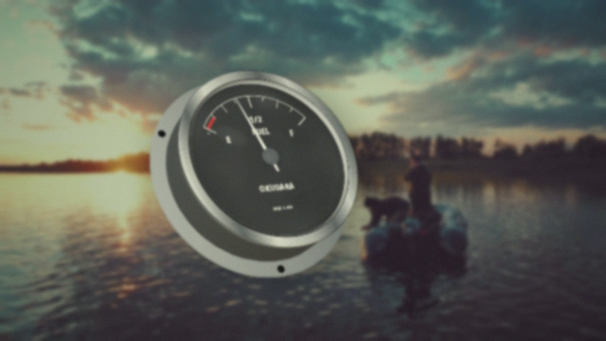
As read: **0.375**
